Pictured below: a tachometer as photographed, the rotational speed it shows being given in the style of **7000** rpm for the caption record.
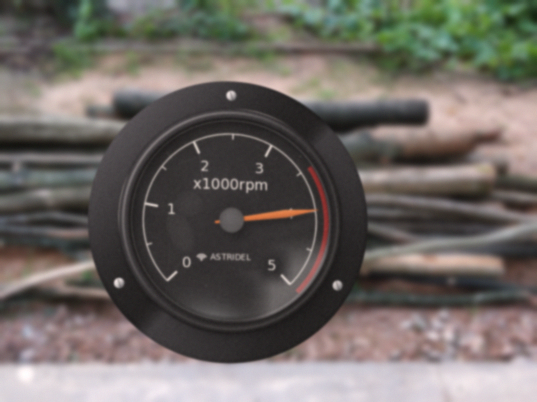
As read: **4000** rpm
